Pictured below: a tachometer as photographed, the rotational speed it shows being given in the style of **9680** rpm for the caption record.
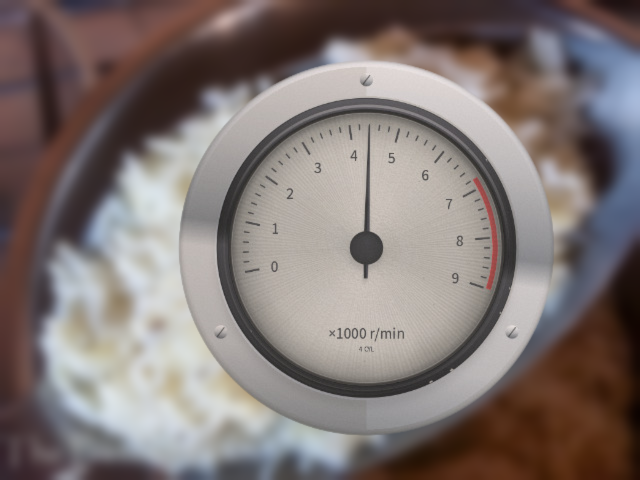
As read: **4400** rpm
